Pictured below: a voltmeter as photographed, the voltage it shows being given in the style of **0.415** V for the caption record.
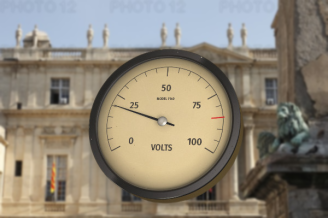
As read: **20** V
